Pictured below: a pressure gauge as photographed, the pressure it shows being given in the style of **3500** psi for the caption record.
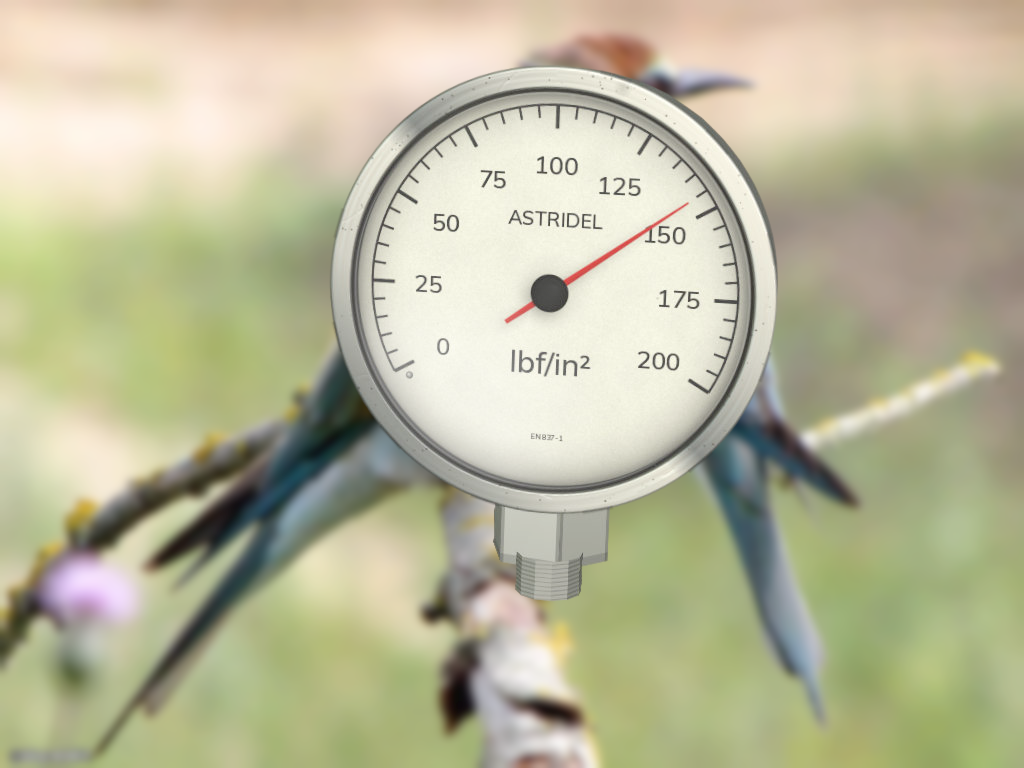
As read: **145** psi
